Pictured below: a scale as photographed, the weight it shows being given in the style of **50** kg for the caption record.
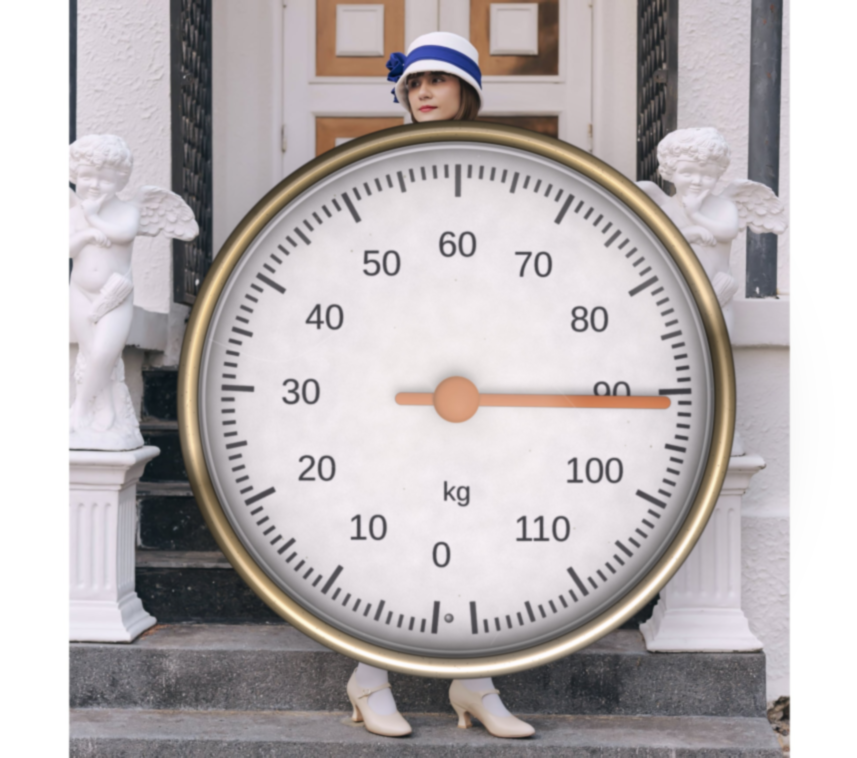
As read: **91** kg
